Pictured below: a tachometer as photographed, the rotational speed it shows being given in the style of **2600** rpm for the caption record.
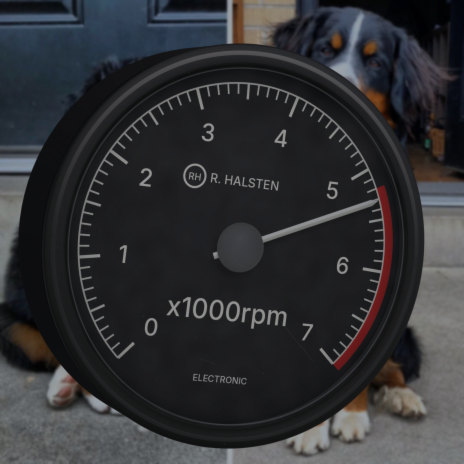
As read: **5300** rpm
